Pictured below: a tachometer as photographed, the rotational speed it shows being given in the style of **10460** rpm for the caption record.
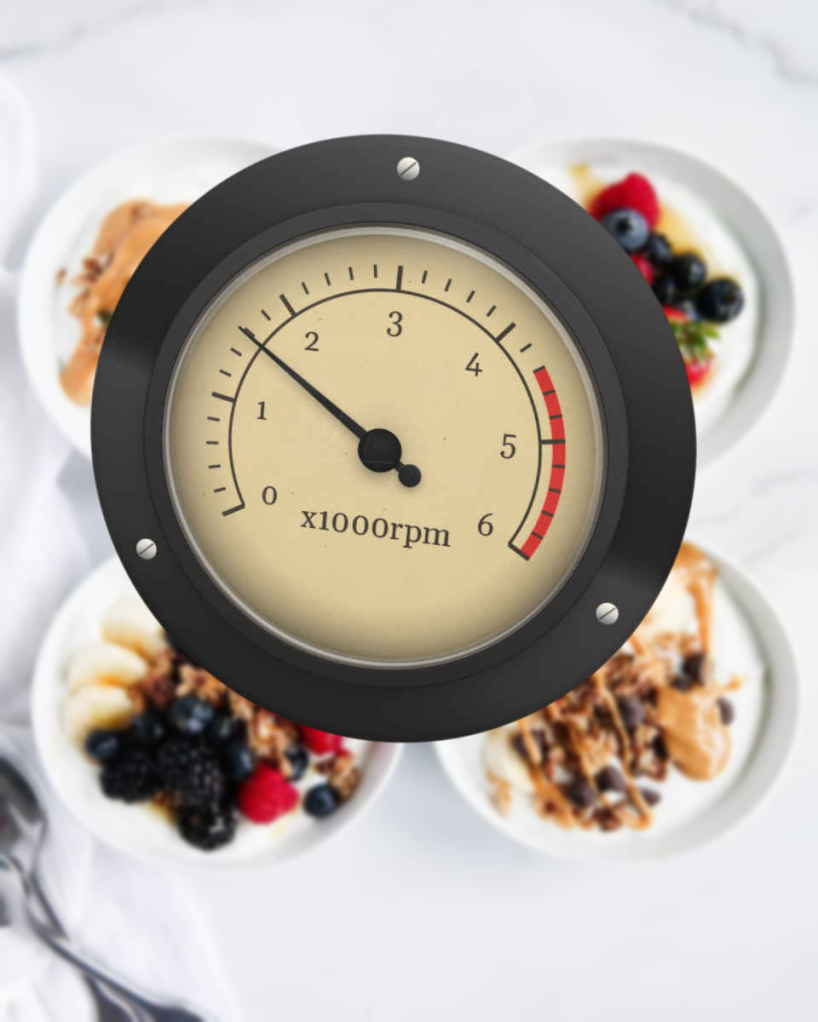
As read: **1600** rpm
